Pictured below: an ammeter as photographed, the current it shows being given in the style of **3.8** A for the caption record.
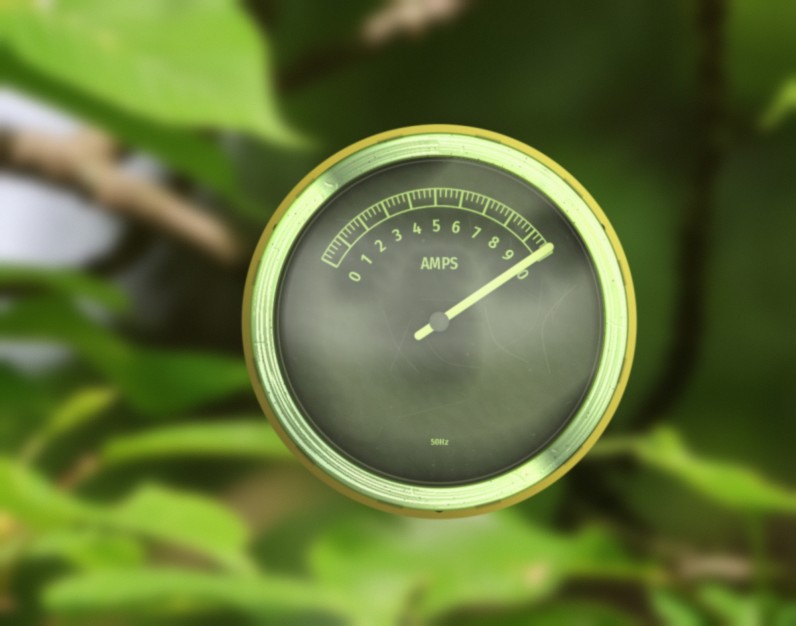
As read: **9.8** A
